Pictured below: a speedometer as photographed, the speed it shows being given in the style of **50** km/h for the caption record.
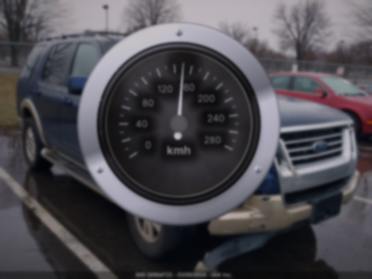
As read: **150** km/h
